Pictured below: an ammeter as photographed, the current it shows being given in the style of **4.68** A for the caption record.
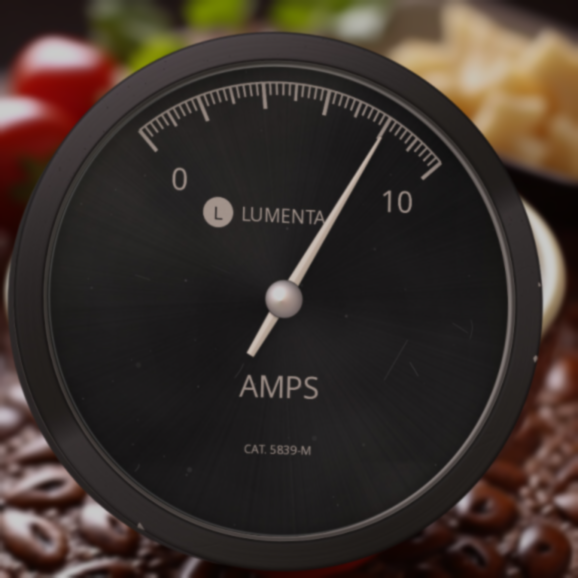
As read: **8** A
